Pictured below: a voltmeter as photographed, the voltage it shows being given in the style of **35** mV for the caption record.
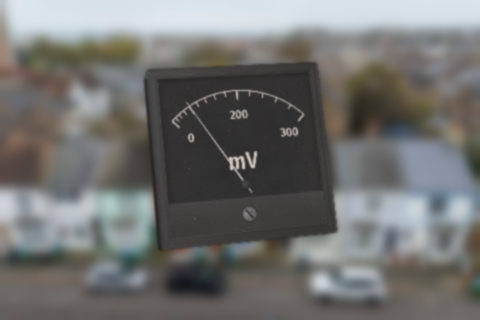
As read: **100** mV
